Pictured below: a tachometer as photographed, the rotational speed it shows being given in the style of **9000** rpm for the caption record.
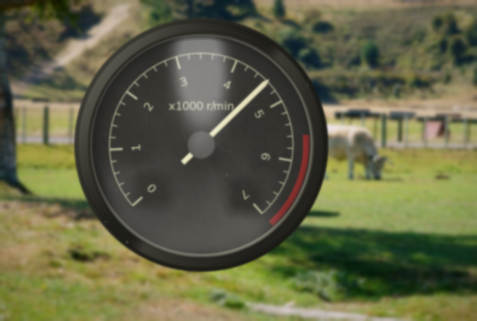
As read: **4600** rpm
